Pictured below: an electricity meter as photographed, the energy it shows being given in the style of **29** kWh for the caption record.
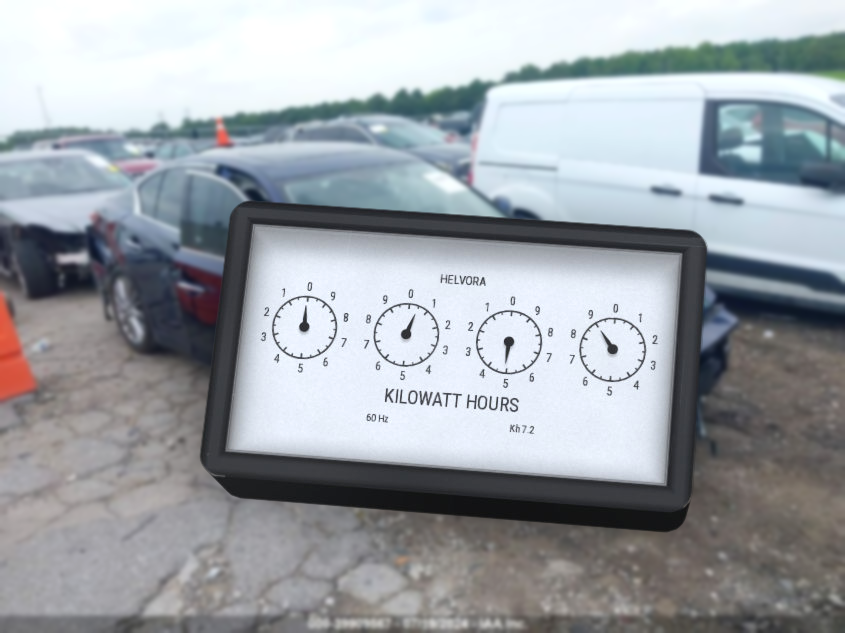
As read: **49** kWh
